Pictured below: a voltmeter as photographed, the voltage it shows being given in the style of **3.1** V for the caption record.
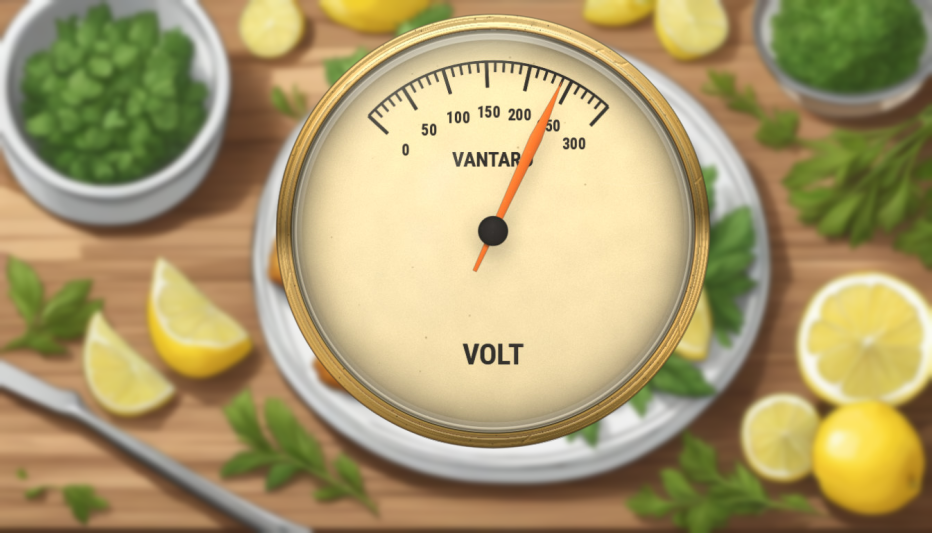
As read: **240** V
